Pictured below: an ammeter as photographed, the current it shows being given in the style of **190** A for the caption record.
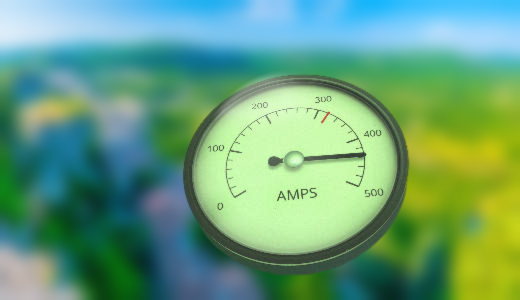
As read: **440** A
